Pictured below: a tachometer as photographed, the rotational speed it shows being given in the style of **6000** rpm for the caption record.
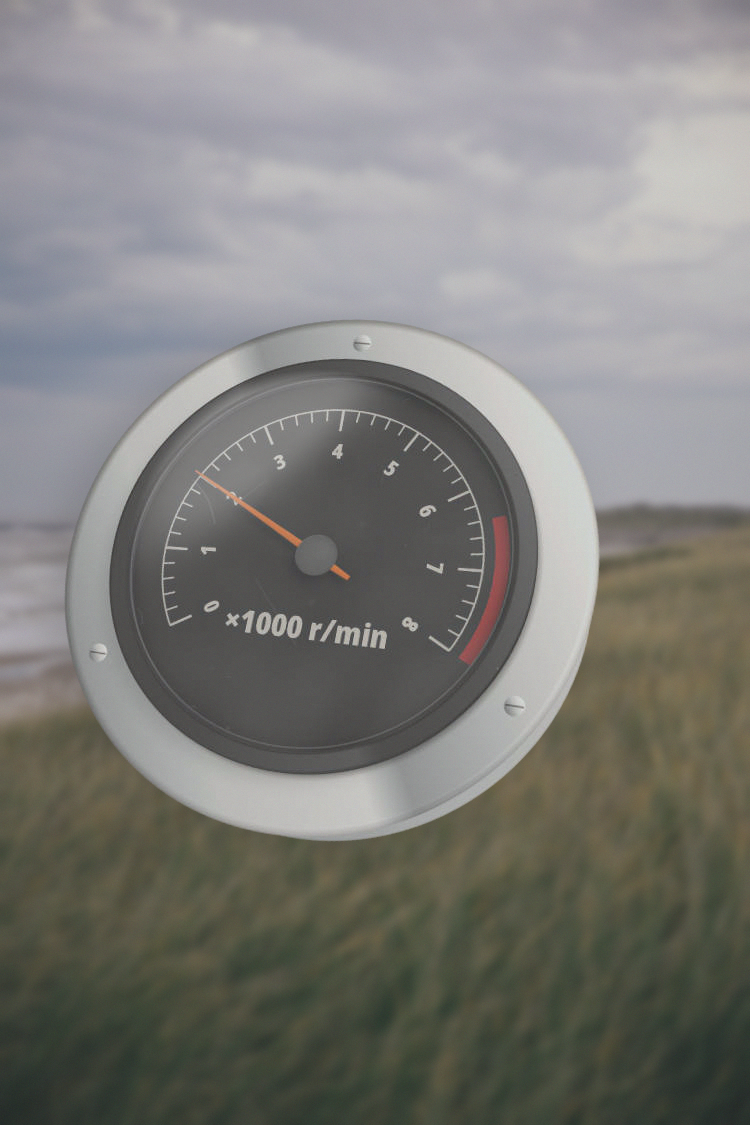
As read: **2000** rpm
